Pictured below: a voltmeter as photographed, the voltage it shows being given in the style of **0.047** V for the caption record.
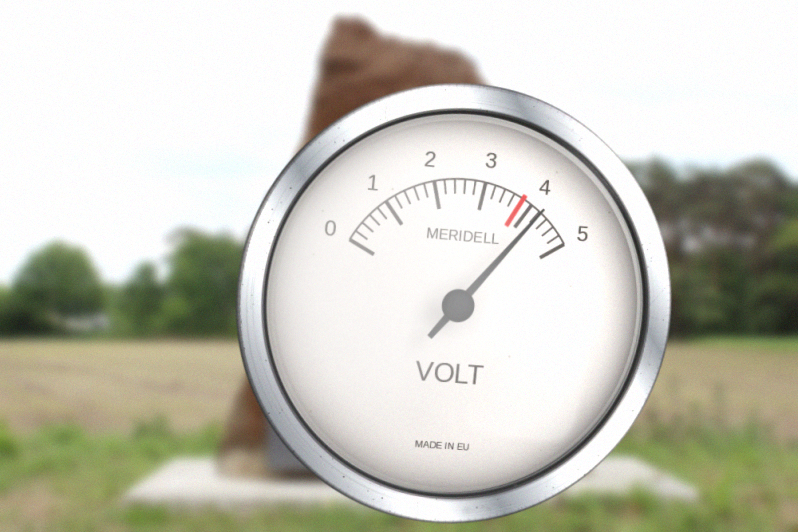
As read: **4.2** V
